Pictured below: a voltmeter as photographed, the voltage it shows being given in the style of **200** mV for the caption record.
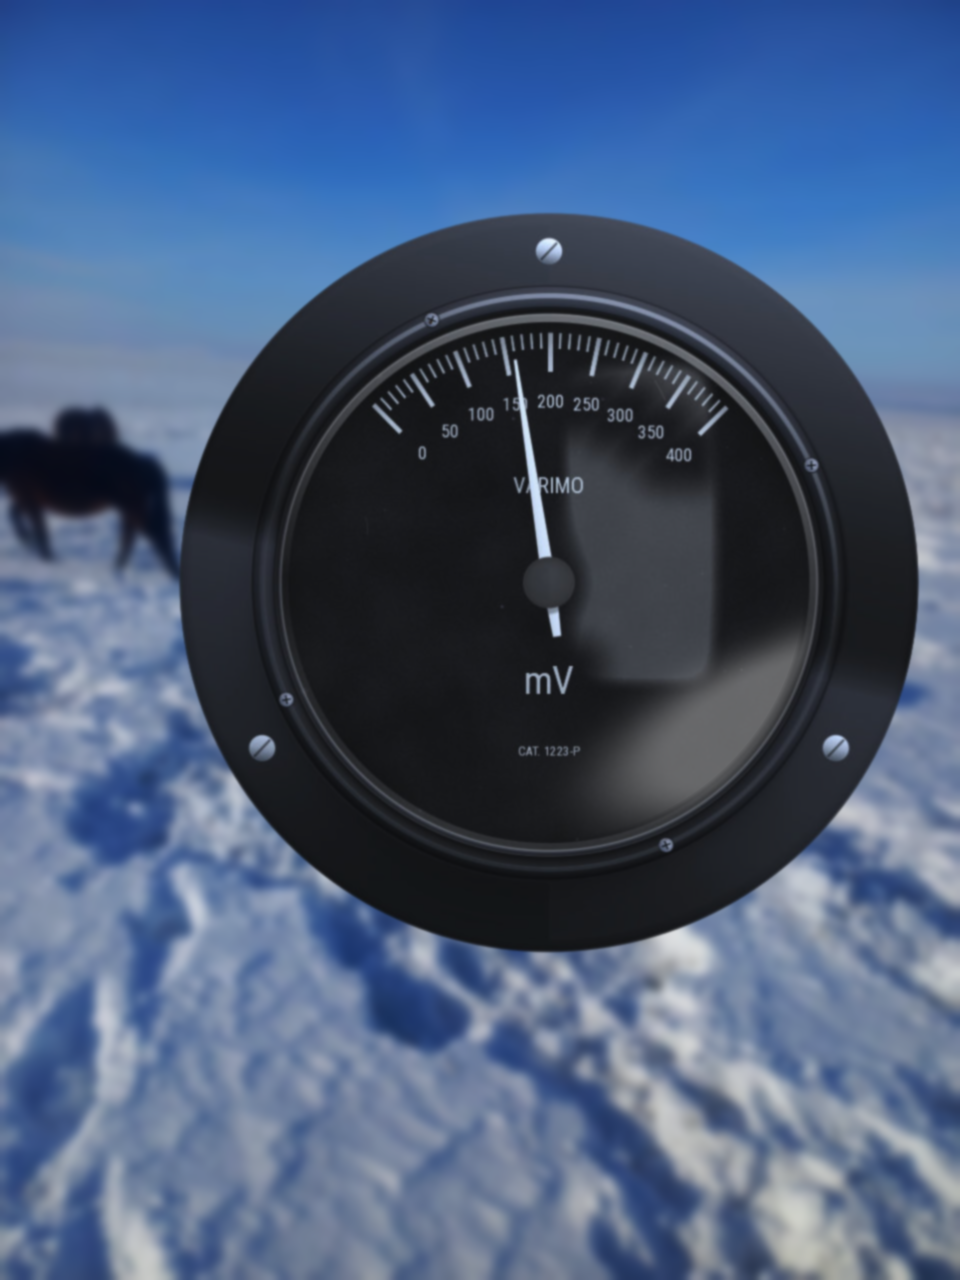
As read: **160** mV
